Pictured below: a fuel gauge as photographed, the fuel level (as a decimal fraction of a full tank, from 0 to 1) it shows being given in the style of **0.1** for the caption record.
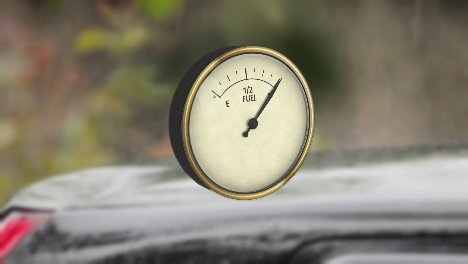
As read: **1**
